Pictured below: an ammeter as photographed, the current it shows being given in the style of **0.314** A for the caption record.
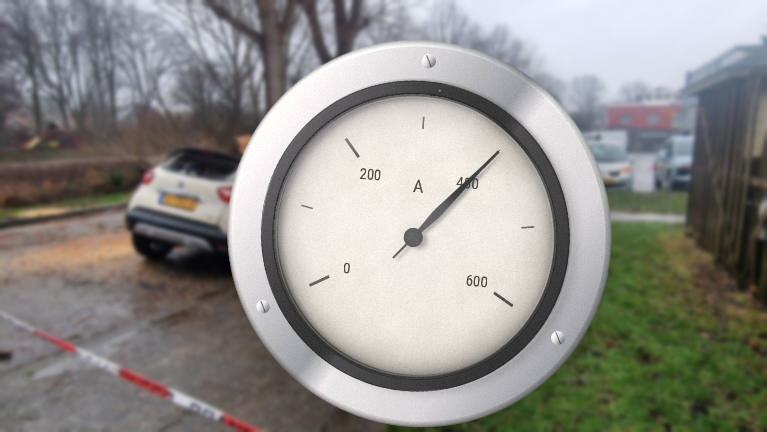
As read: **400** A
